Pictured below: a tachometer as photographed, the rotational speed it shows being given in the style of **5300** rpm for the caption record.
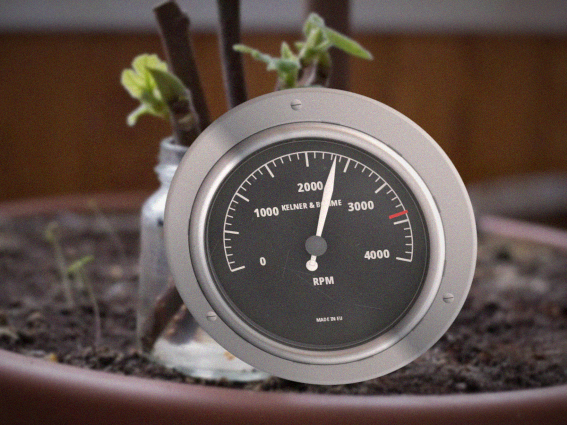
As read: **2350** rpm
